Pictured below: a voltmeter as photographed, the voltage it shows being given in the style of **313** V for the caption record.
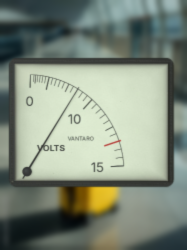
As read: **8.5** V
